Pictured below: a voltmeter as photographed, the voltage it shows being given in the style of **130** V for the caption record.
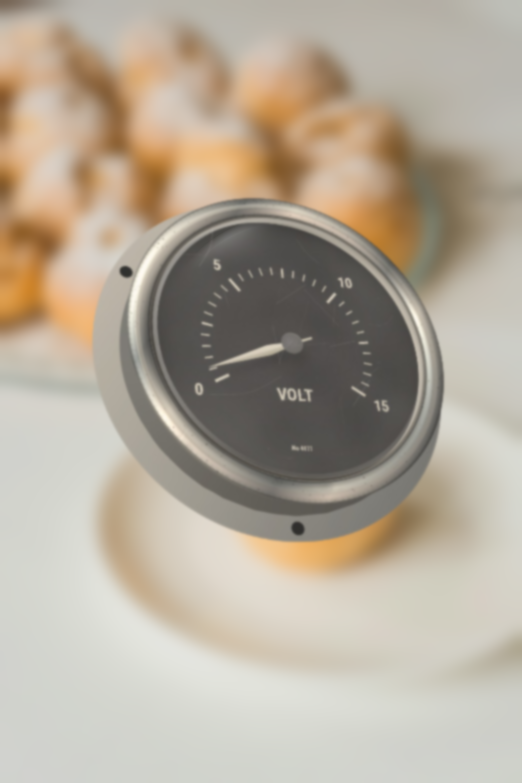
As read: **0.5** V
